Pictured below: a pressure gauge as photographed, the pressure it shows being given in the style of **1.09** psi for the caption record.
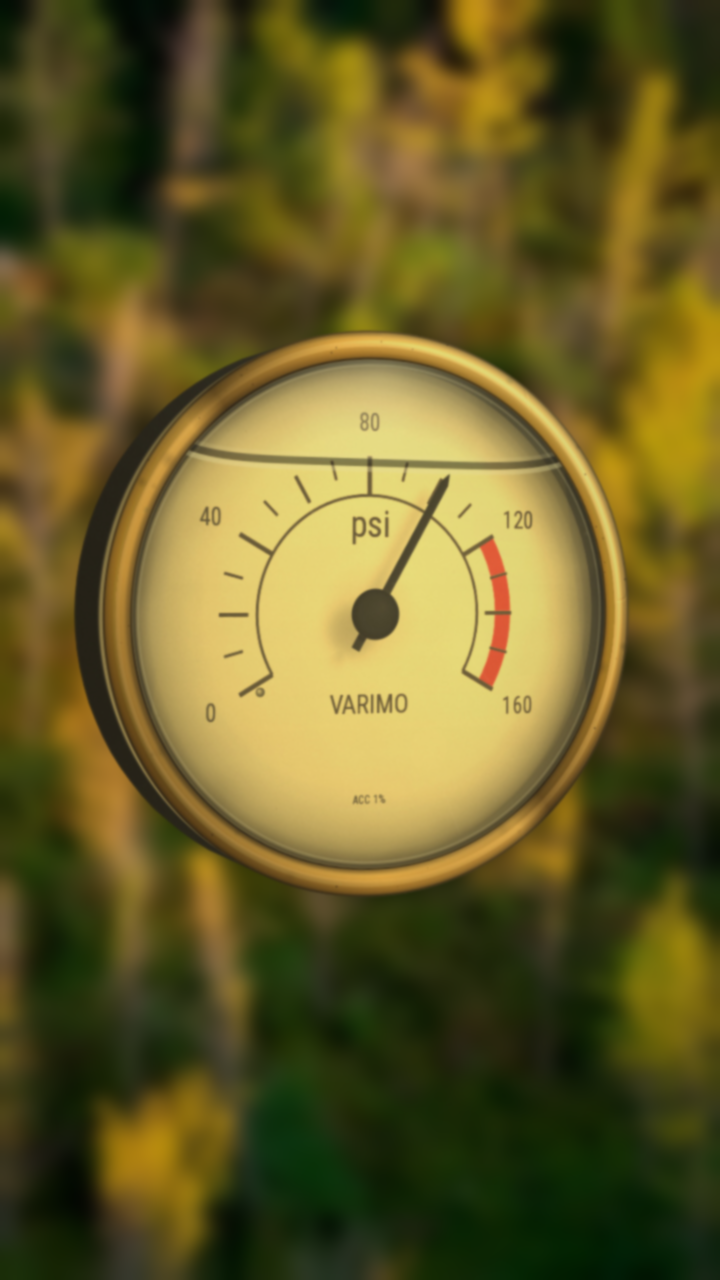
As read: **100** psi
